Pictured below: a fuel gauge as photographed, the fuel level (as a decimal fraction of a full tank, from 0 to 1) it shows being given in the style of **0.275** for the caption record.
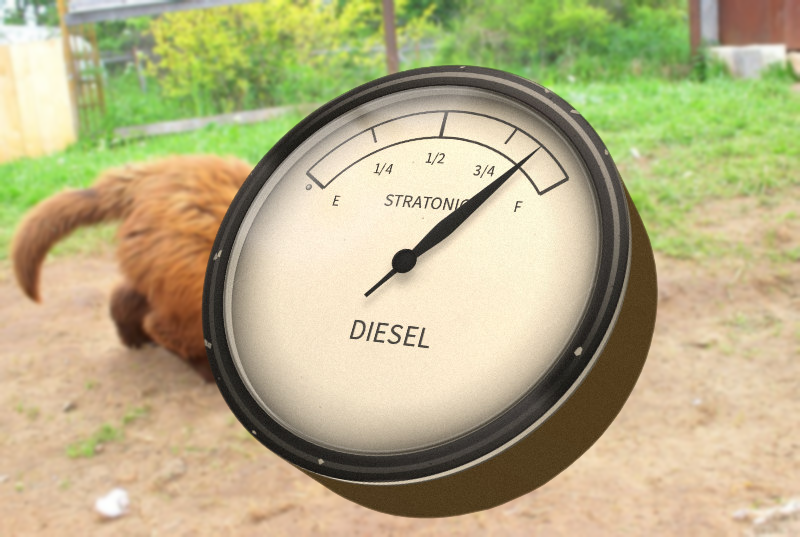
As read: **0.875**
